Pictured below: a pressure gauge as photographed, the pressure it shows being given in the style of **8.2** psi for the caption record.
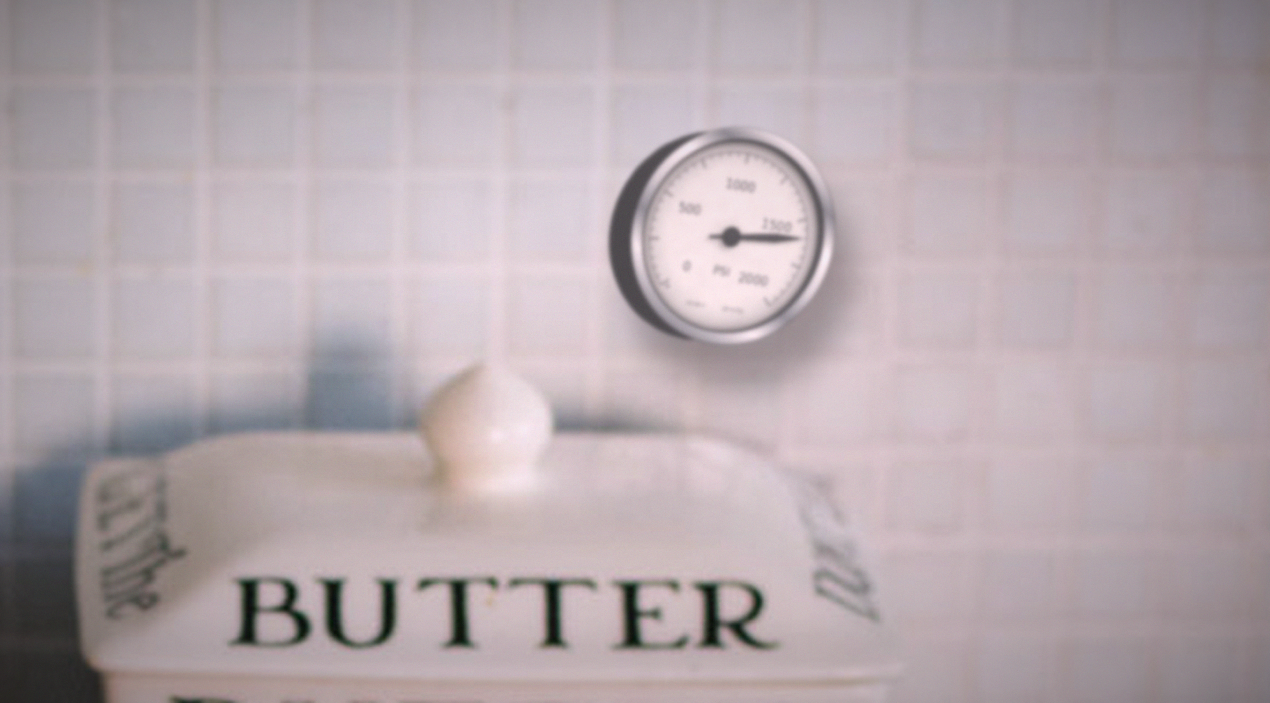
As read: **1600** psi
